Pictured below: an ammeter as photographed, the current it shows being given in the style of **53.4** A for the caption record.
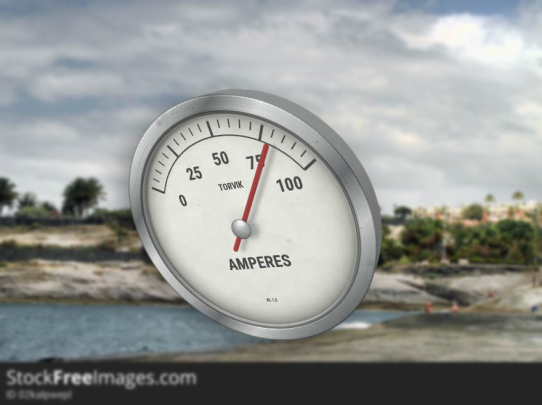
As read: **80** A
